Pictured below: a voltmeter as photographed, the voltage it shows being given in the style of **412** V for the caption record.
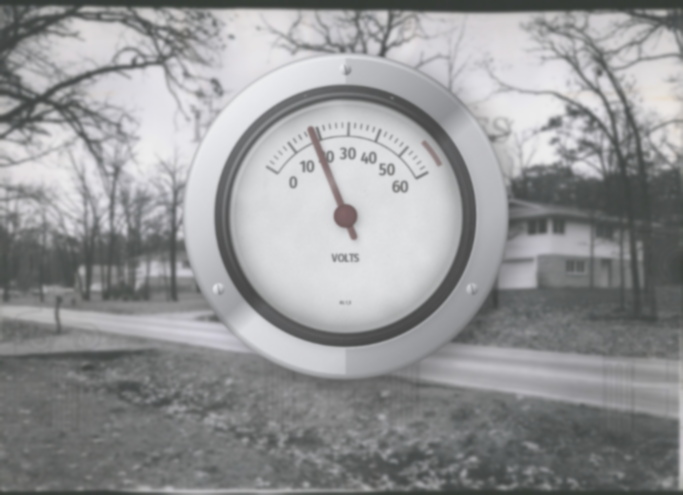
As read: **18** V
